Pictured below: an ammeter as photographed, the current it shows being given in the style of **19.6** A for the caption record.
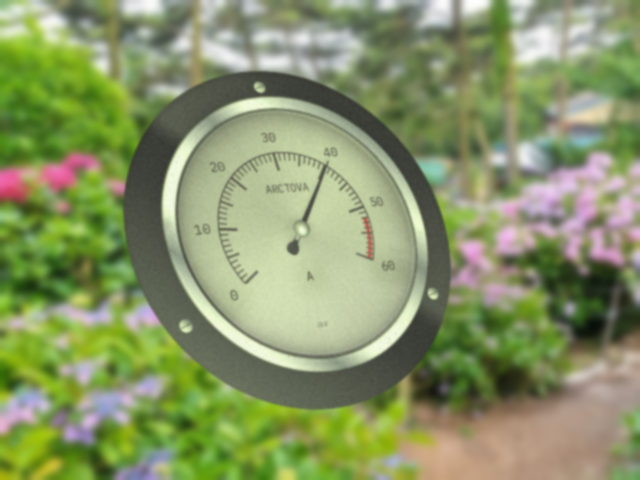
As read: **40** A
